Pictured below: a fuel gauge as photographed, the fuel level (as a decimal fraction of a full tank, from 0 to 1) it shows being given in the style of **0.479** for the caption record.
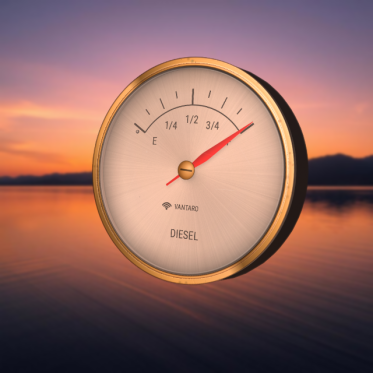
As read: **1**
